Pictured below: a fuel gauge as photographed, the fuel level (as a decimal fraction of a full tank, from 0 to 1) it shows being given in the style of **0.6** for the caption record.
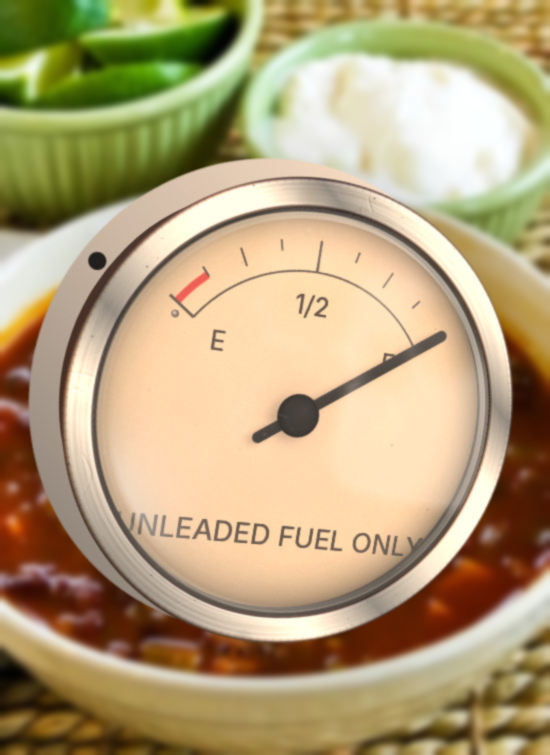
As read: **1**
